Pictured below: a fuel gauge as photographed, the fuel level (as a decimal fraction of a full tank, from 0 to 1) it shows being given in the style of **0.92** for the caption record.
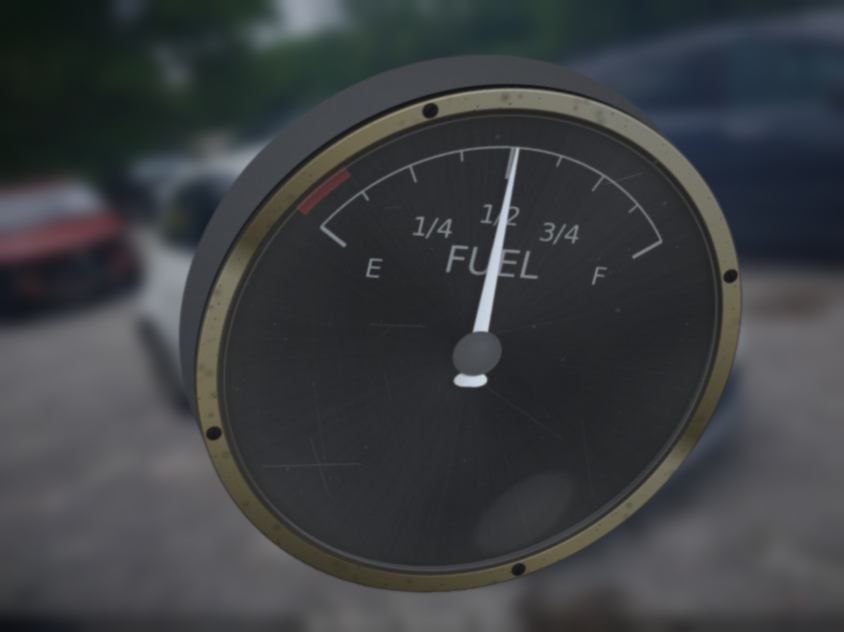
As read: **0.5**
